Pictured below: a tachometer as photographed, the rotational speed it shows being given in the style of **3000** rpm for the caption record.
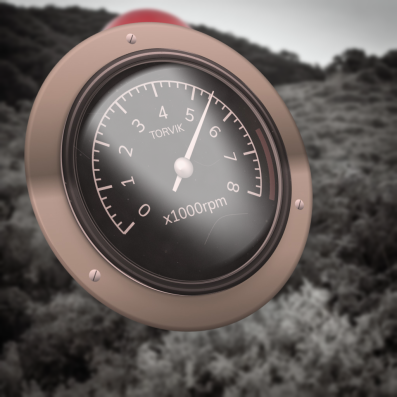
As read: **5400** rpm
